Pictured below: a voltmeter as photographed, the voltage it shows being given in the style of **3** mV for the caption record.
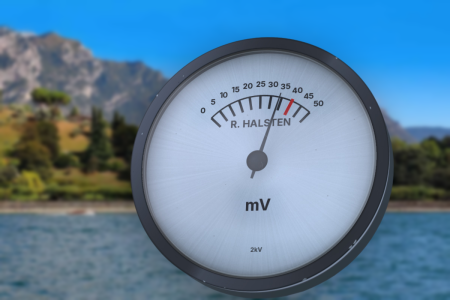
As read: **35** mV
